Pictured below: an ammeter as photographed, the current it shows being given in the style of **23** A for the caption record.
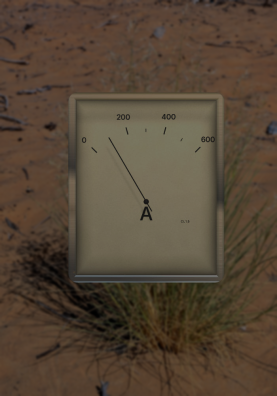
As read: **100** A
